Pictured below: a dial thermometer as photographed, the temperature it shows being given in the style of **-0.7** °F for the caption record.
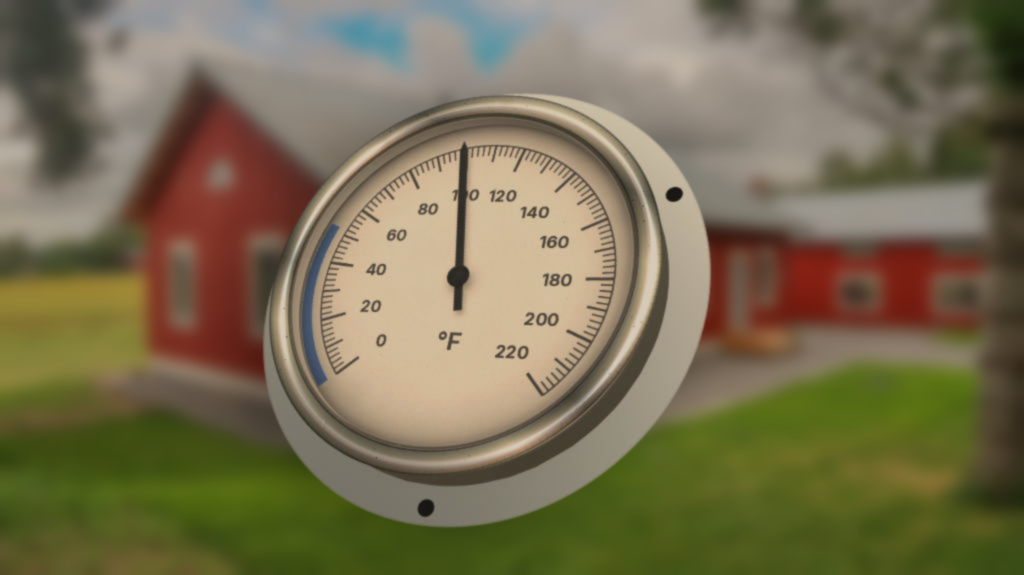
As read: **100** °F
